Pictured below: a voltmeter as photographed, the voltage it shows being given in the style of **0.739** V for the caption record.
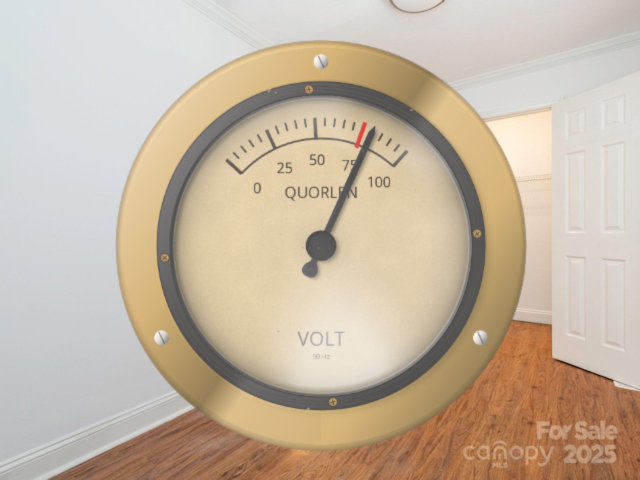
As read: **80** V
